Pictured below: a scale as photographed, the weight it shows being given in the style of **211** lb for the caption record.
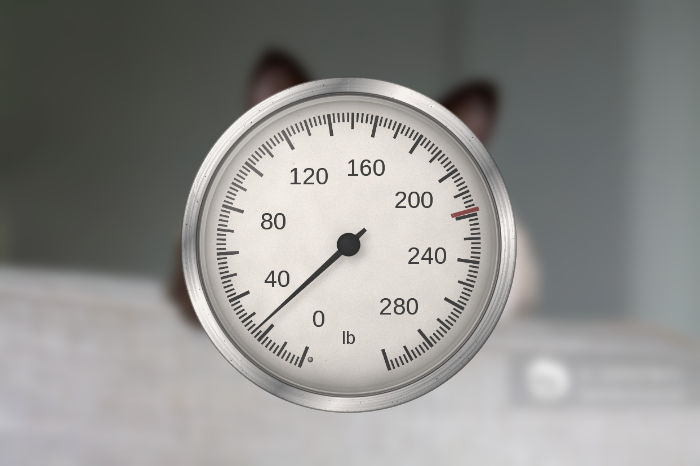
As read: **24** lb
